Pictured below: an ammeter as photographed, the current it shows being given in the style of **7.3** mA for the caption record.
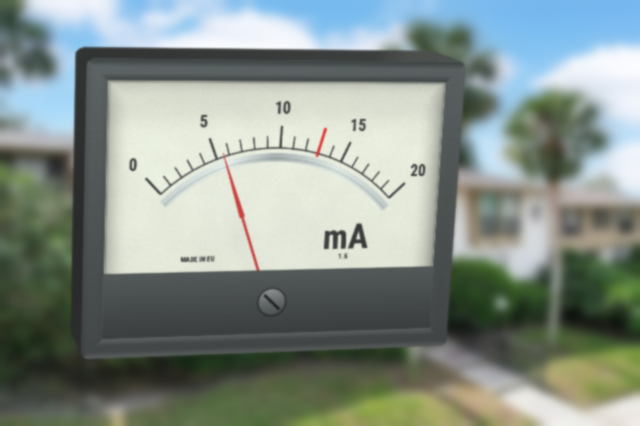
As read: **5.5** mA
